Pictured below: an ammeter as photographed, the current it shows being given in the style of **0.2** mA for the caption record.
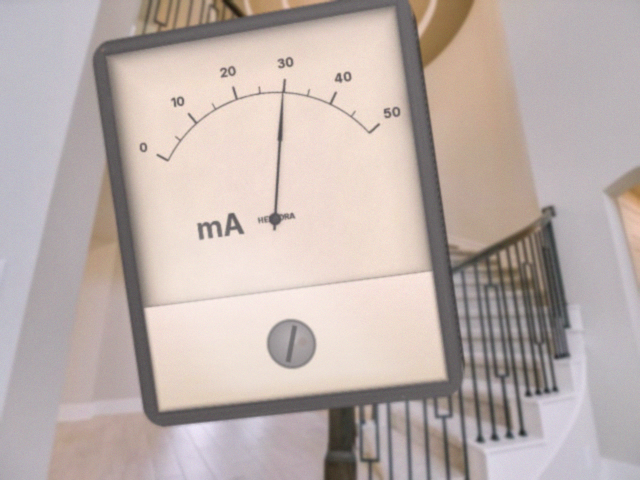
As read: **30** mA
